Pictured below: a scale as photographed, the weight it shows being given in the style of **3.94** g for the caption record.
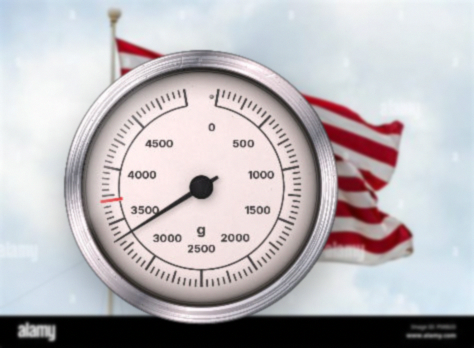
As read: **3350** g
